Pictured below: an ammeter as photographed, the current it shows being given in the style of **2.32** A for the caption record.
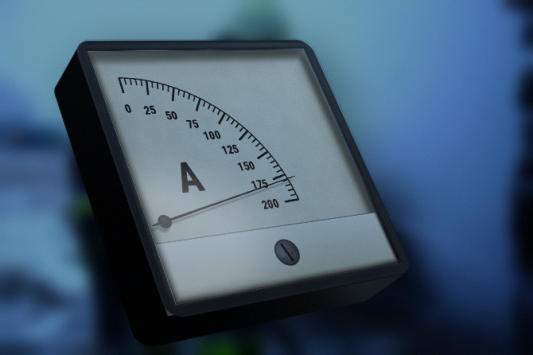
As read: **180** A
